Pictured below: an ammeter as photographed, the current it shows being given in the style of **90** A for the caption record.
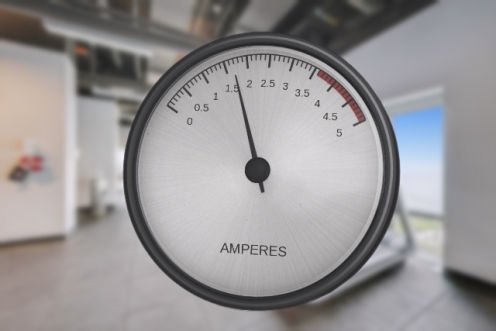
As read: **1.7** A
